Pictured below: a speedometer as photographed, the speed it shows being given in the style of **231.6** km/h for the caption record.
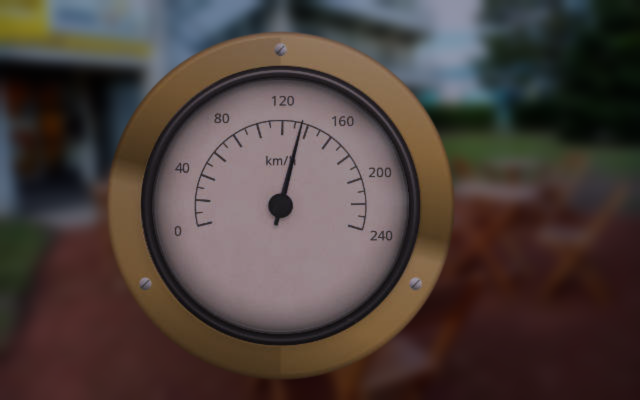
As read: **135** km/h
